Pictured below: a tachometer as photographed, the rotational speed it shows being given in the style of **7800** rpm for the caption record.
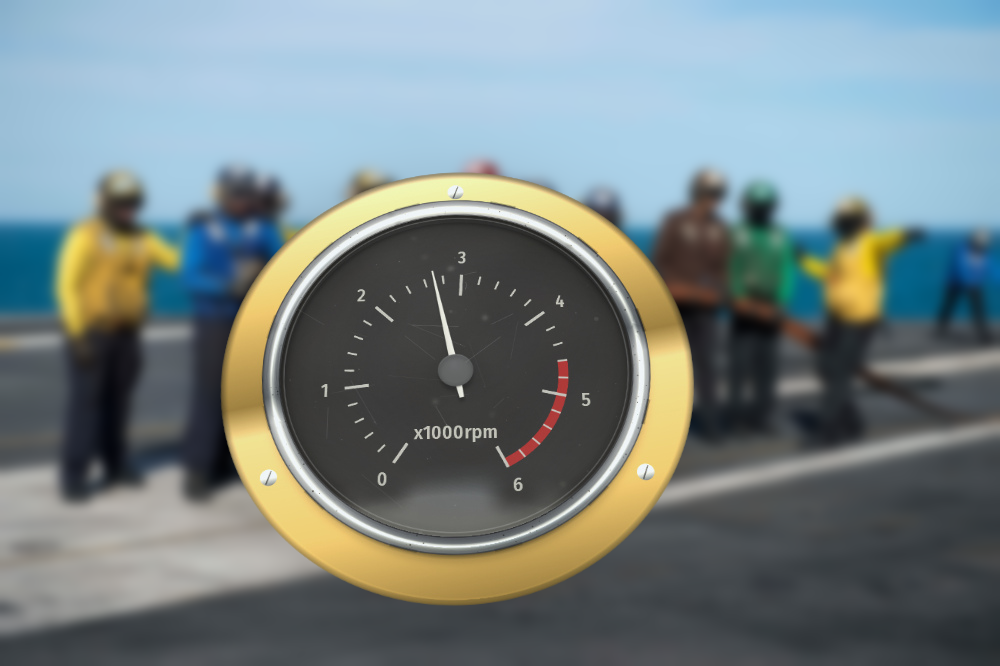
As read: **2700** rpm
